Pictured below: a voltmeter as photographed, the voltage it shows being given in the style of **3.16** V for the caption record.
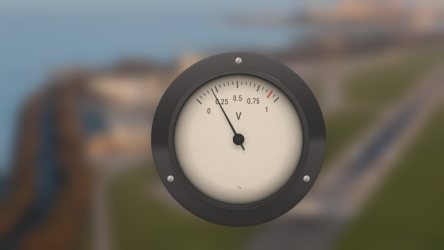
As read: **0.2** V
